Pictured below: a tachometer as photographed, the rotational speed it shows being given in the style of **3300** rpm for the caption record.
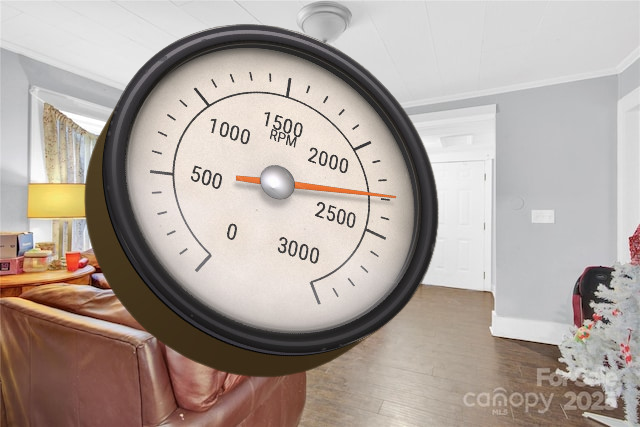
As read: **2300** rpm
